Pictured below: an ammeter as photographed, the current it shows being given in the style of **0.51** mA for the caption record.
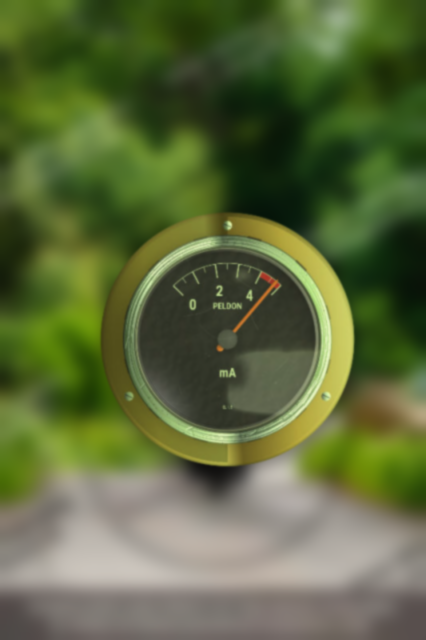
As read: **4.75** mA
